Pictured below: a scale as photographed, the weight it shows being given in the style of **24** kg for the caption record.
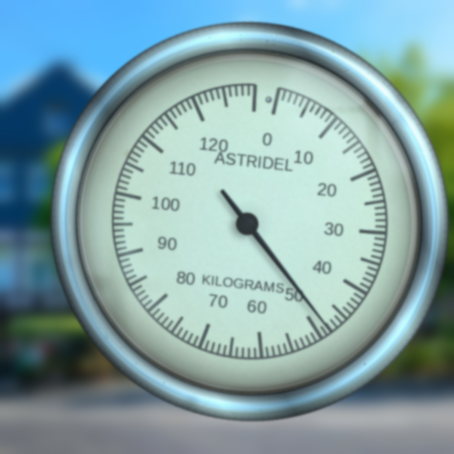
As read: **48** kg
